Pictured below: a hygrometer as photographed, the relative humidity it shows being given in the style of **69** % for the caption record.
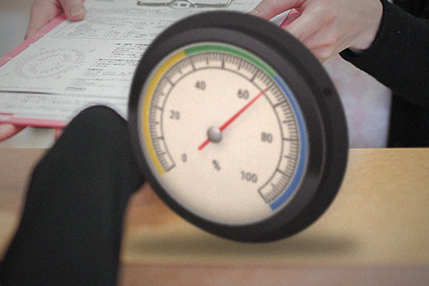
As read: **65** %
